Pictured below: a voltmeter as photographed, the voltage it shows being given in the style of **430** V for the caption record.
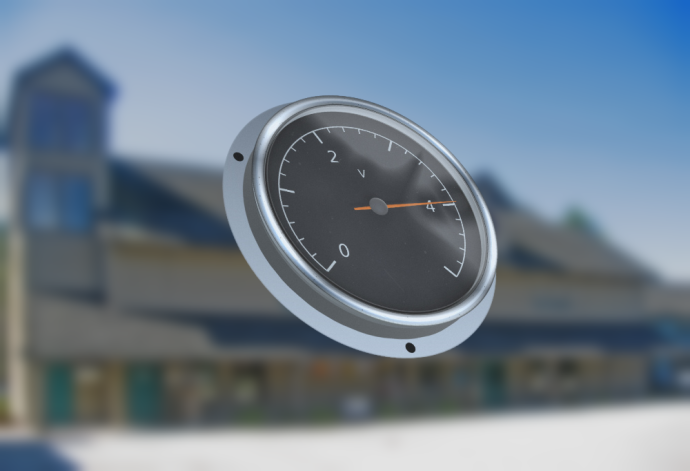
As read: **4** V
